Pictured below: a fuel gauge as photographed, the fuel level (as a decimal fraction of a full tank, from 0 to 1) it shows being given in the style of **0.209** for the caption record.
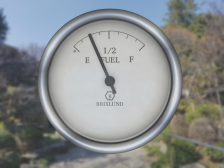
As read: **0.25**
